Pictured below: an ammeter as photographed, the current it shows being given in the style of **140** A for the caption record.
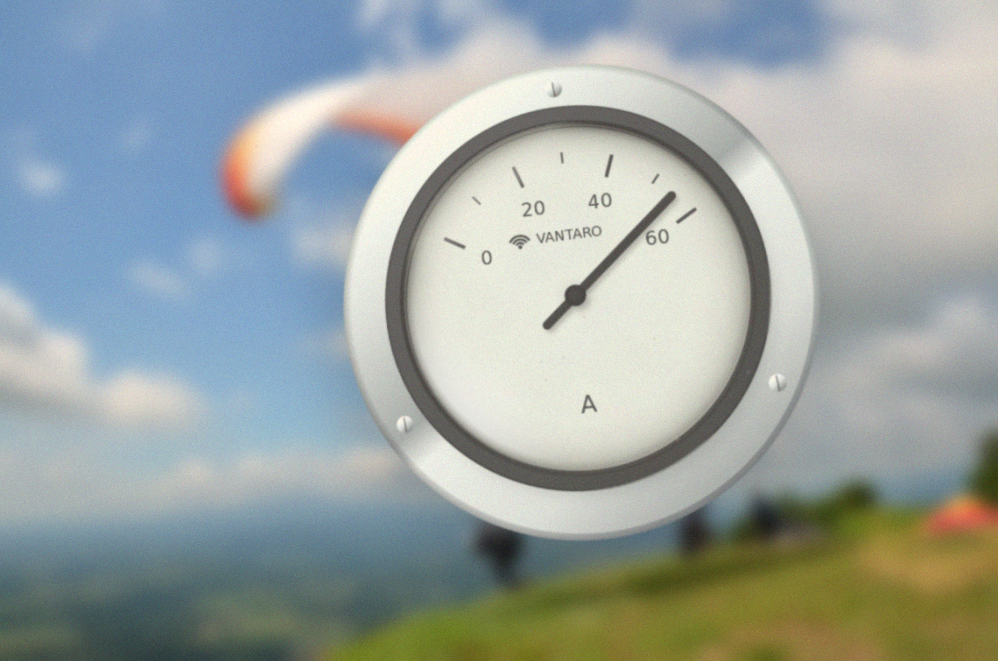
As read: **55** A
